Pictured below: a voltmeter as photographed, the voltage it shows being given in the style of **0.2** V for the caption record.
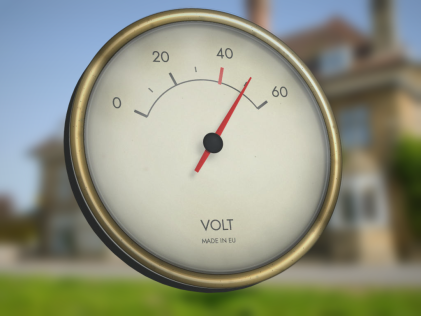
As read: **50** V
